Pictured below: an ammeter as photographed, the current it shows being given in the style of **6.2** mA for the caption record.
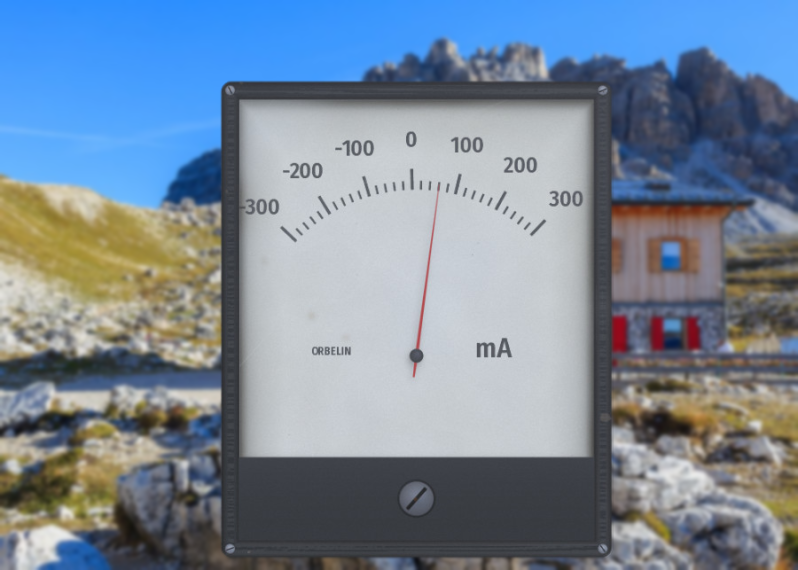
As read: **60** mA
